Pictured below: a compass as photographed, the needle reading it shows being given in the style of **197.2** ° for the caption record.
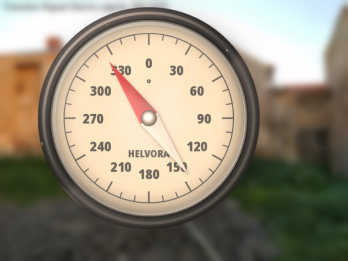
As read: **325** °
